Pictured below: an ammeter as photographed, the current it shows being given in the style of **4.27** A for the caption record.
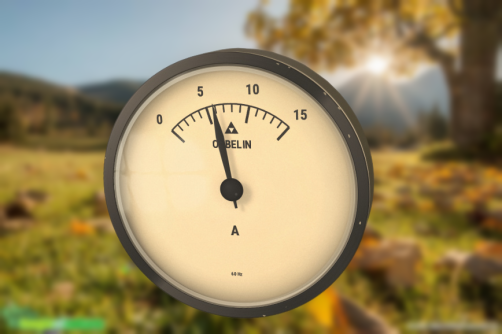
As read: **6** A
